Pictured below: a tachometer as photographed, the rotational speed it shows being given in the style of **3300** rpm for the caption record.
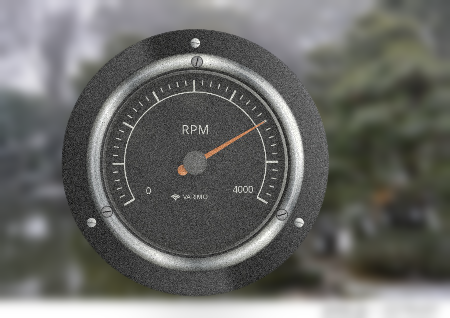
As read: **3000** rpm
